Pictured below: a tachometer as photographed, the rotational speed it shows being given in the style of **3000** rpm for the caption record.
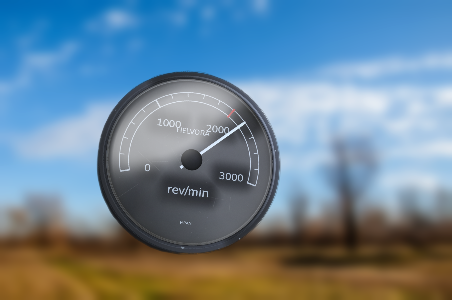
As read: **2200** rpm
